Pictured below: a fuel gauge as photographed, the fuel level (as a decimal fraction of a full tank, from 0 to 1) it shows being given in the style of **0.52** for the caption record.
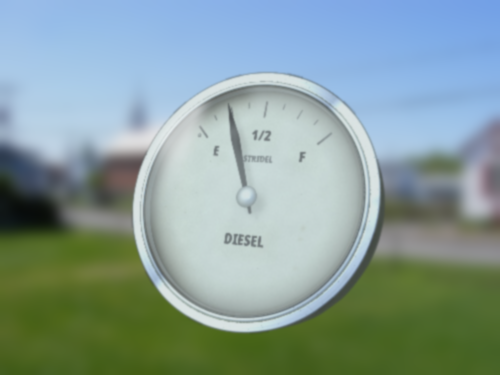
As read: **0.25**
